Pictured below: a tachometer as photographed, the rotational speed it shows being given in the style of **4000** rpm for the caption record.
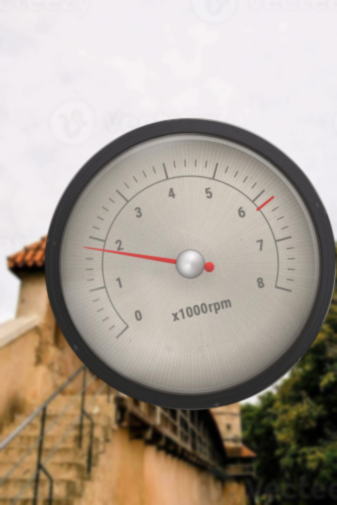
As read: **1800** rpm
